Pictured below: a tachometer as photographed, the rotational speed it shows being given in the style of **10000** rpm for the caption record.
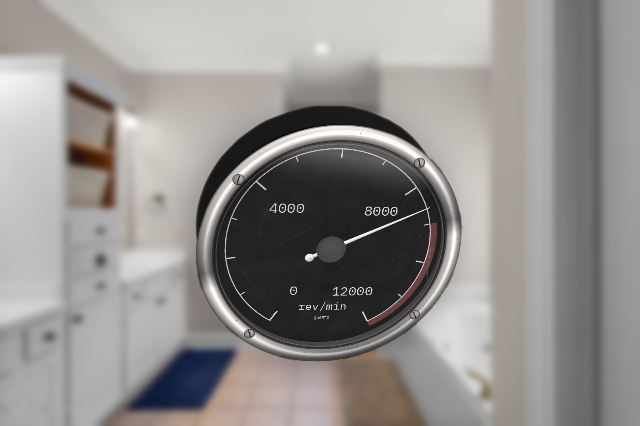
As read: **8500** rpm
